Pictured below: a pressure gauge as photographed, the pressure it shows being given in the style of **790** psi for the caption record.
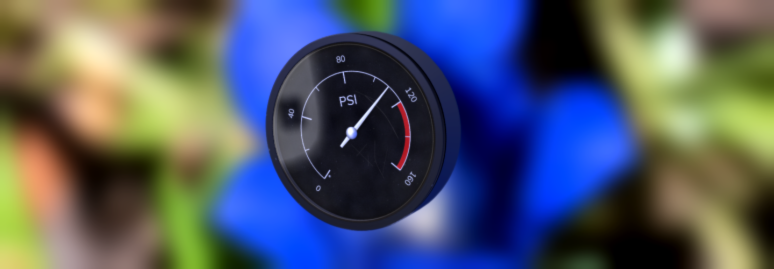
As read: **110** psi
